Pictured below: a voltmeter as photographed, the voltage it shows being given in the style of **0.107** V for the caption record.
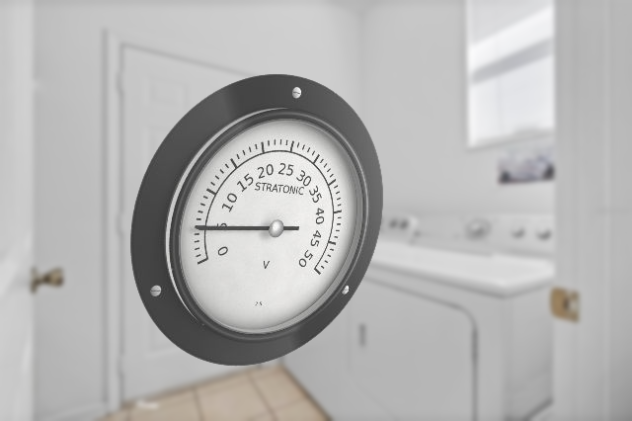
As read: **5** V
